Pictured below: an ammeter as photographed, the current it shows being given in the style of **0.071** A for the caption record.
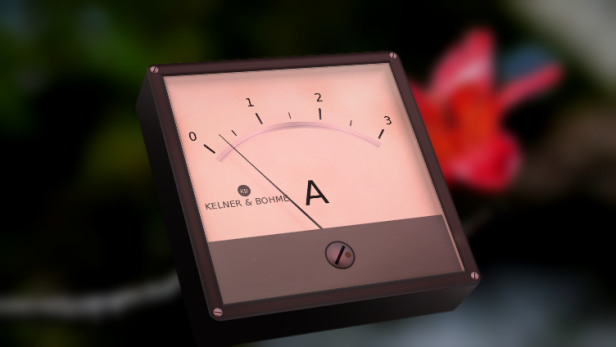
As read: **0.25** A
